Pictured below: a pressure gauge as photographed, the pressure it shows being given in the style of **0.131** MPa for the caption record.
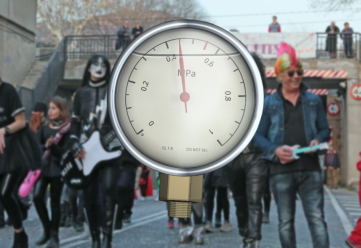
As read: **0.45** MPa
